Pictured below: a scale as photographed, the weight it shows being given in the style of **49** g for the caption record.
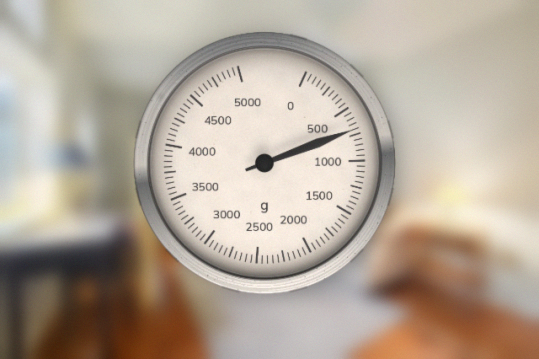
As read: **700** g
